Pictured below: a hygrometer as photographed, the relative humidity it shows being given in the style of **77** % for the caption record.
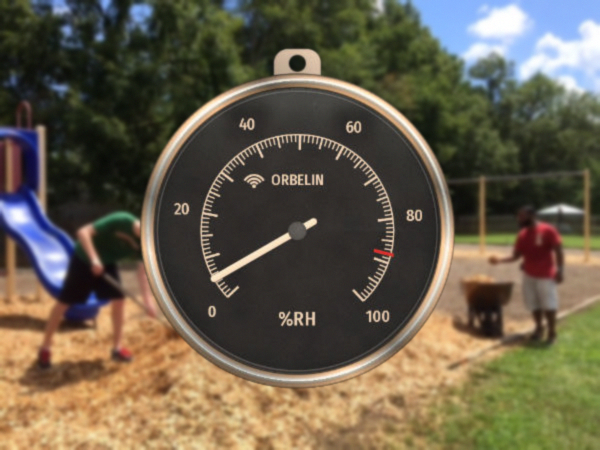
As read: **5** %
